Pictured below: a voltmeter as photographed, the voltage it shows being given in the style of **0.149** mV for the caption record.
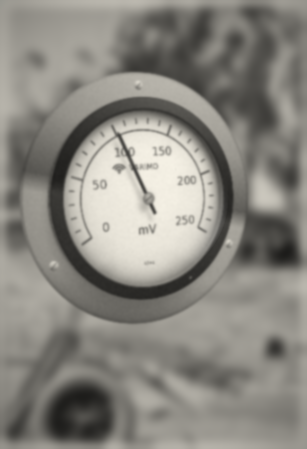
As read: **100** mV
